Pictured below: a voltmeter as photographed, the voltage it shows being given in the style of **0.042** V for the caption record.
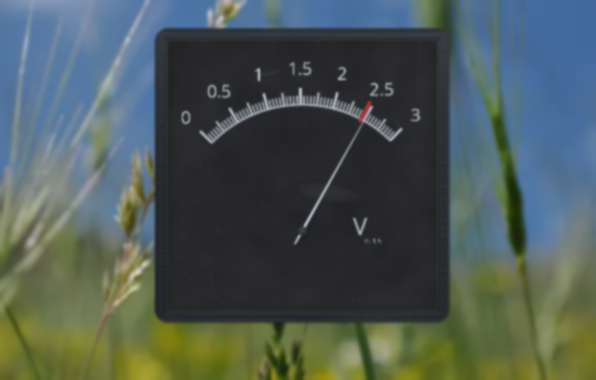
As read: **2.5** V
